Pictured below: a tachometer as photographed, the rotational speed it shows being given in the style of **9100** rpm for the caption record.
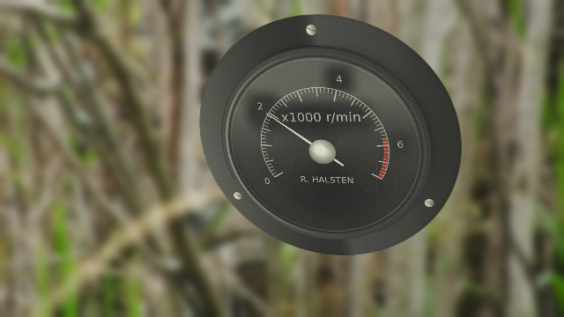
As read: **2000** rpm
